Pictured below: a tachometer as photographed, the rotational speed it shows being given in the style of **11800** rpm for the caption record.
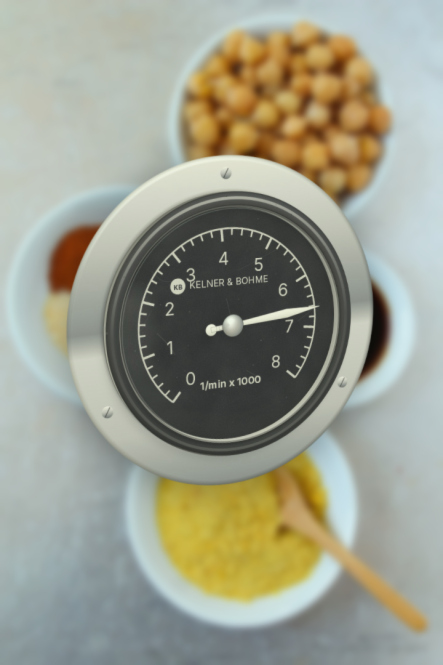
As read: **6600** rpm
